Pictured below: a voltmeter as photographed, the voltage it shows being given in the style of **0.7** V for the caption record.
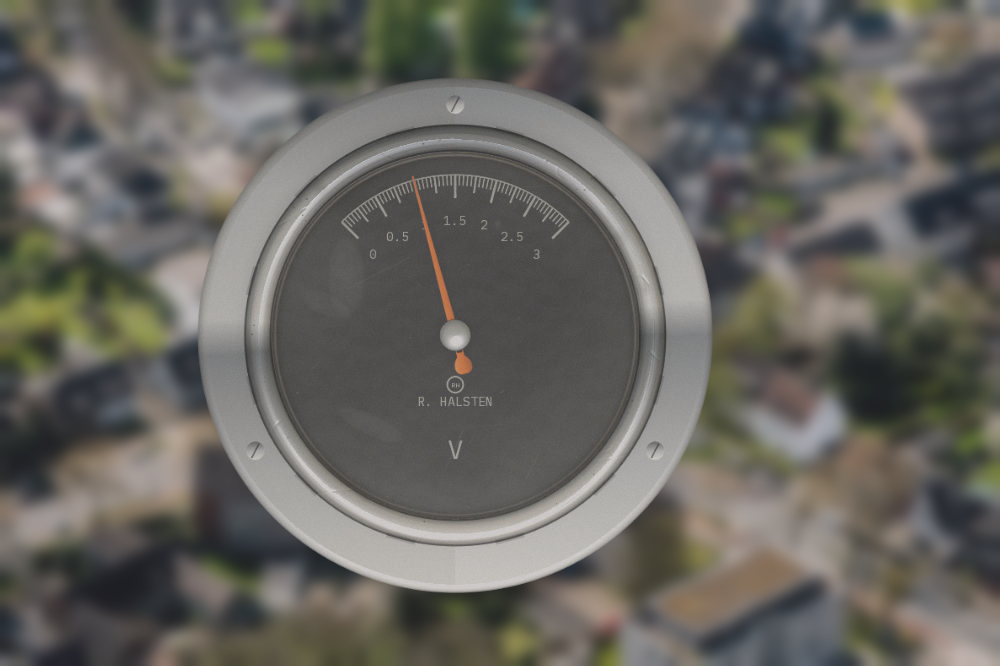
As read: **1** V
